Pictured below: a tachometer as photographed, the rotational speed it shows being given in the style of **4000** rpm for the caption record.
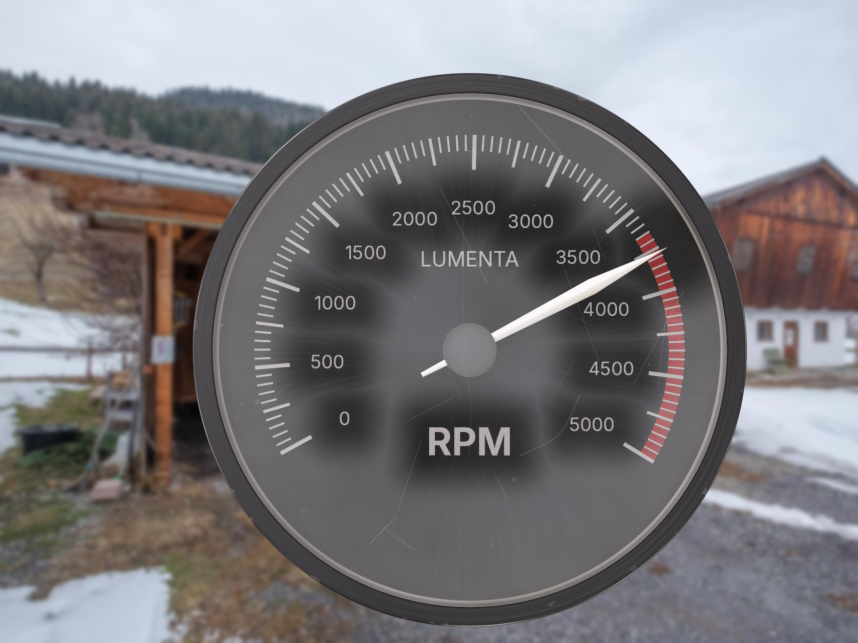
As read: **3775** rpm
